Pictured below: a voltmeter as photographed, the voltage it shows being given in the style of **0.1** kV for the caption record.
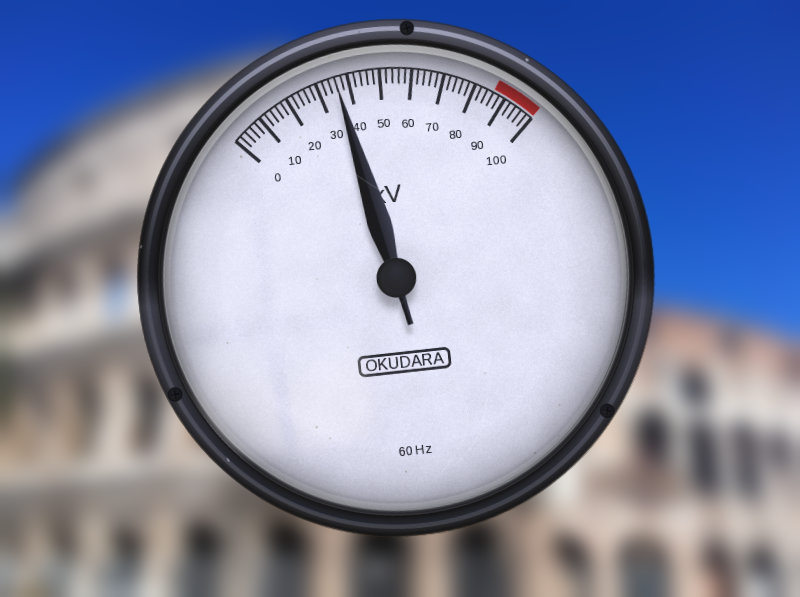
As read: **36** kV
